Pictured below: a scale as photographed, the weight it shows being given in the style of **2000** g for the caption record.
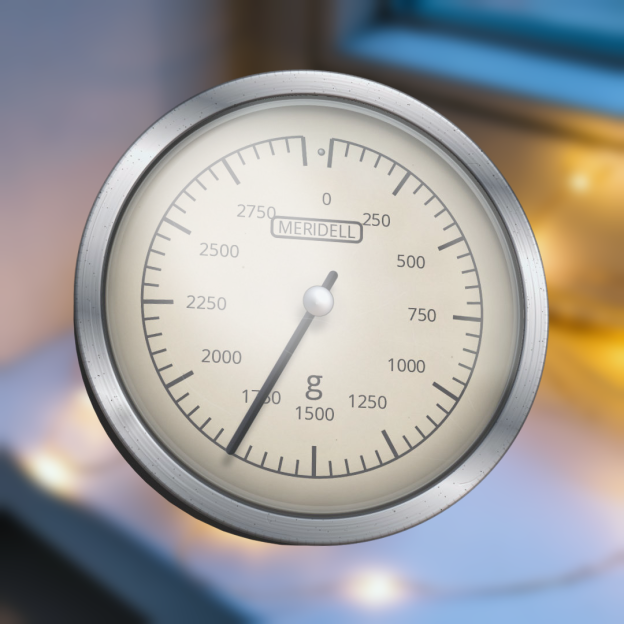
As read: **1750** g
